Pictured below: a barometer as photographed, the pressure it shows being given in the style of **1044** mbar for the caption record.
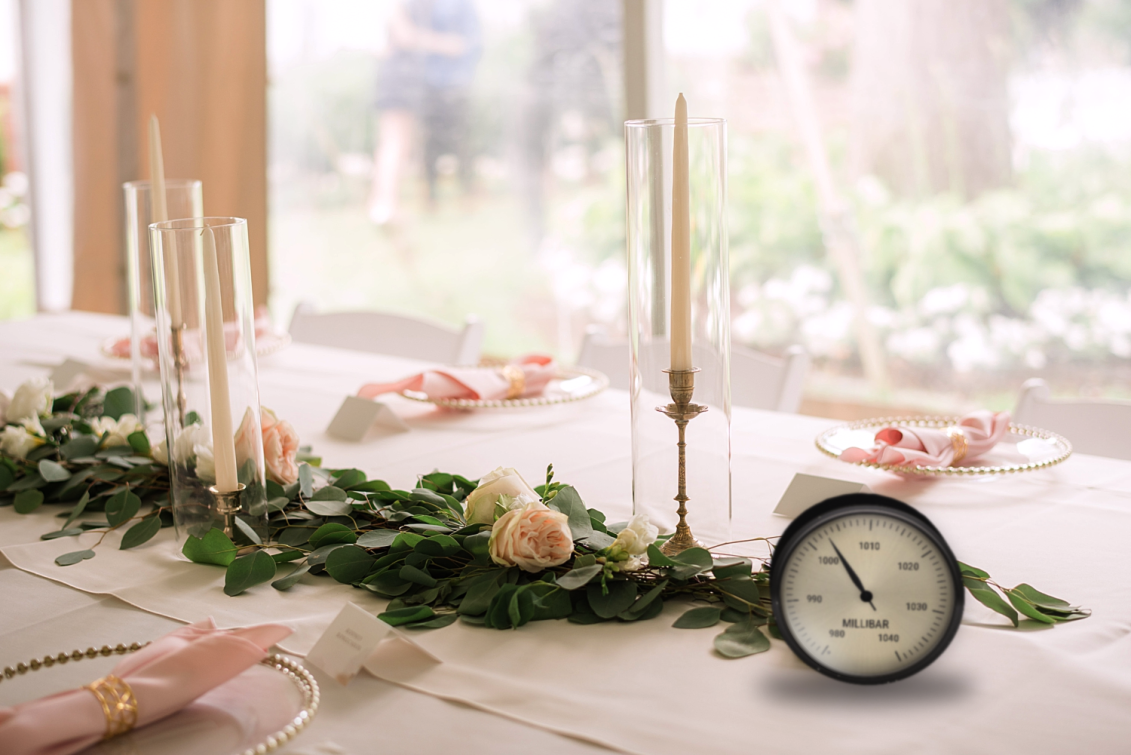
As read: **1003** mbar
